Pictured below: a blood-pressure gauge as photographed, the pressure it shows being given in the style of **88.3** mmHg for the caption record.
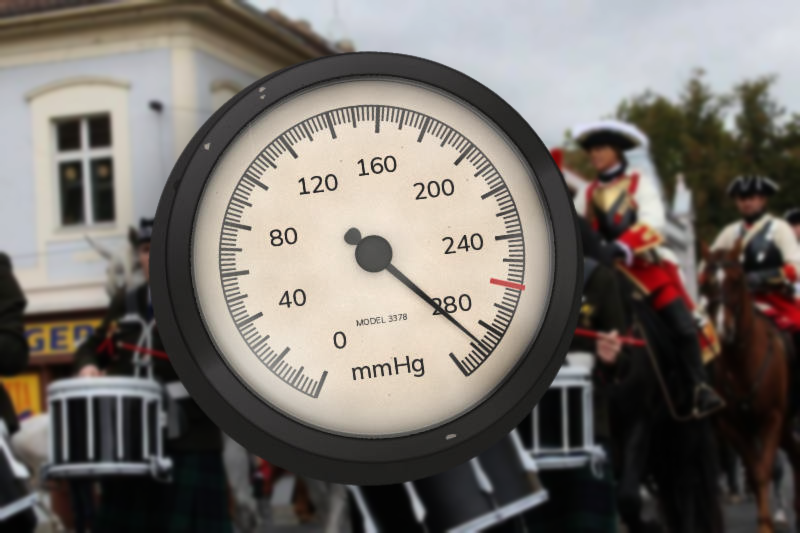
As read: **288** mmHg
